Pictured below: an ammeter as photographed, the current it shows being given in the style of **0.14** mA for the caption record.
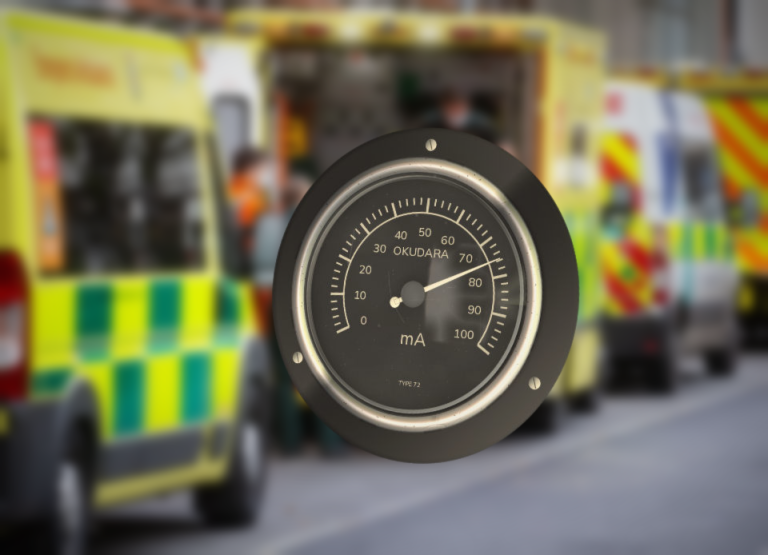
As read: **76** mA
